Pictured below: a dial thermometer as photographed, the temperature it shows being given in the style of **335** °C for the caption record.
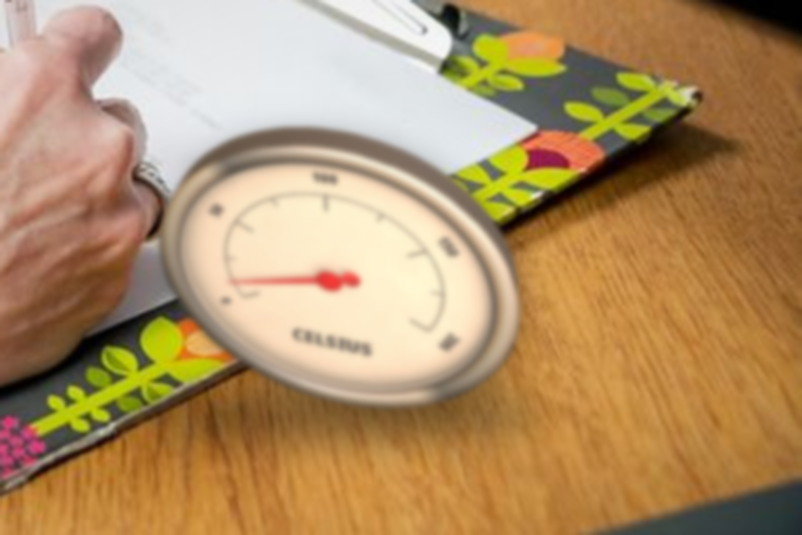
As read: **12.5** °C
